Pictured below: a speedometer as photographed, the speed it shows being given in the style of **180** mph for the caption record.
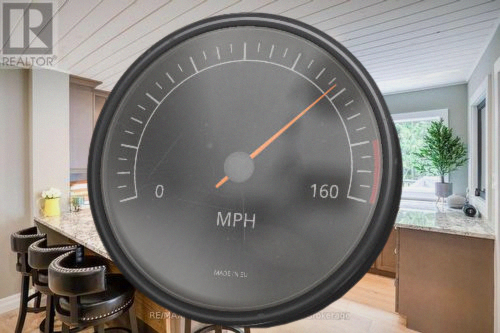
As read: **117.5** mph
